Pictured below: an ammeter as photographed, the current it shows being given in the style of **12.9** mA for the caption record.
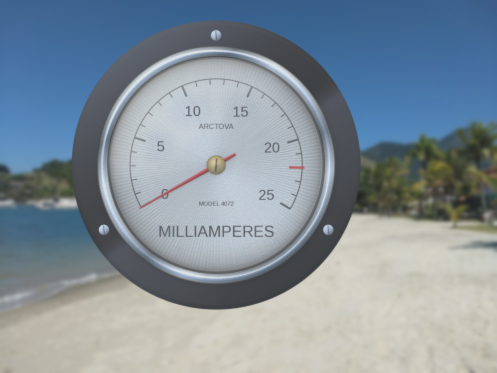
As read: **0** mA
